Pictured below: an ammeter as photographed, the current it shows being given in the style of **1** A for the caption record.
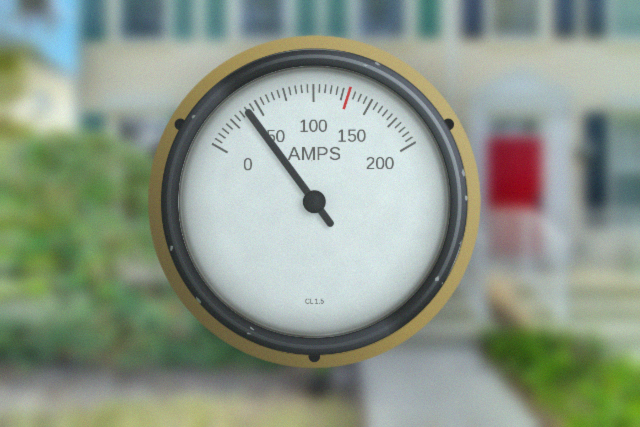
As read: **40** A
